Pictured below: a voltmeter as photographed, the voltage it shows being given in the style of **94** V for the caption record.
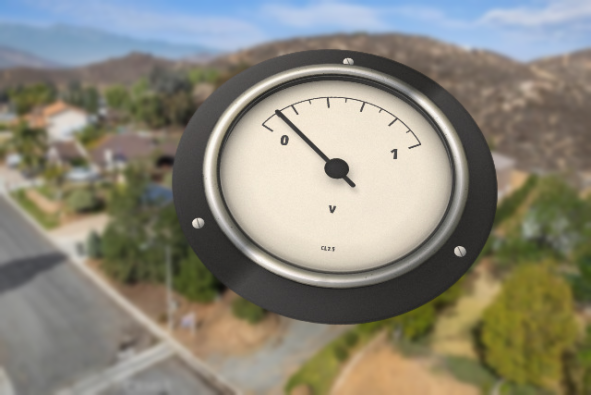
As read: **0.1** V
